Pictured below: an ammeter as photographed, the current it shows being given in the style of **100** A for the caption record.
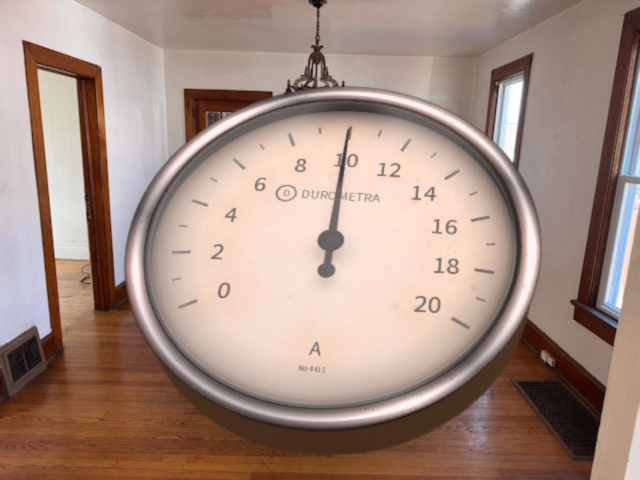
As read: **10** A
